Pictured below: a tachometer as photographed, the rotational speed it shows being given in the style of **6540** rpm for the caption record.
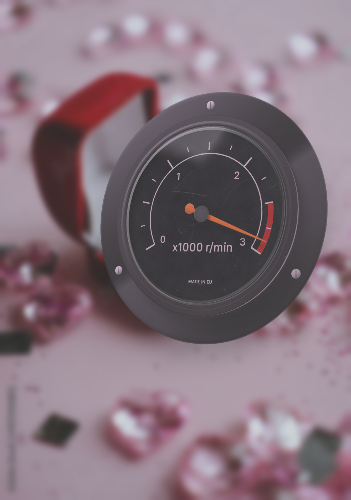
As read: **2875** rpm
